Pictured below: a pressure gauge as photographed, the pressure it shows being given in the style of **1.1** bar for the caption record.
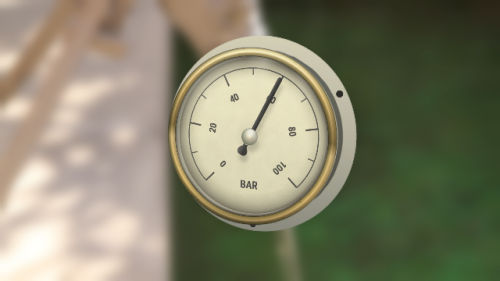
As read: **60** bar
